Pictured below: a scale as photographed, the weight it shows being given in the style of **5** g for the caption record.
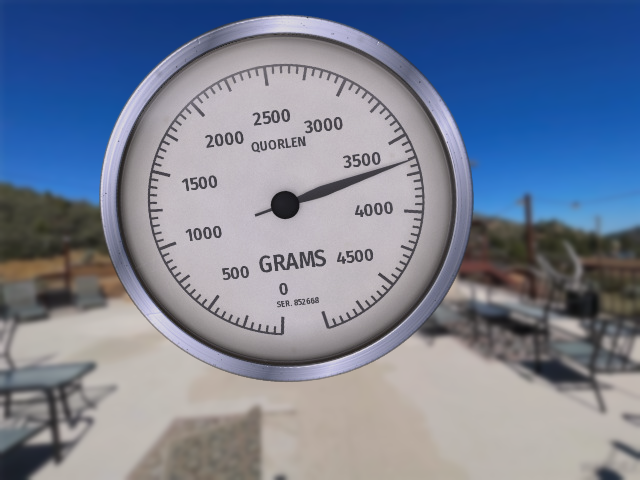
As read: **3650** g
